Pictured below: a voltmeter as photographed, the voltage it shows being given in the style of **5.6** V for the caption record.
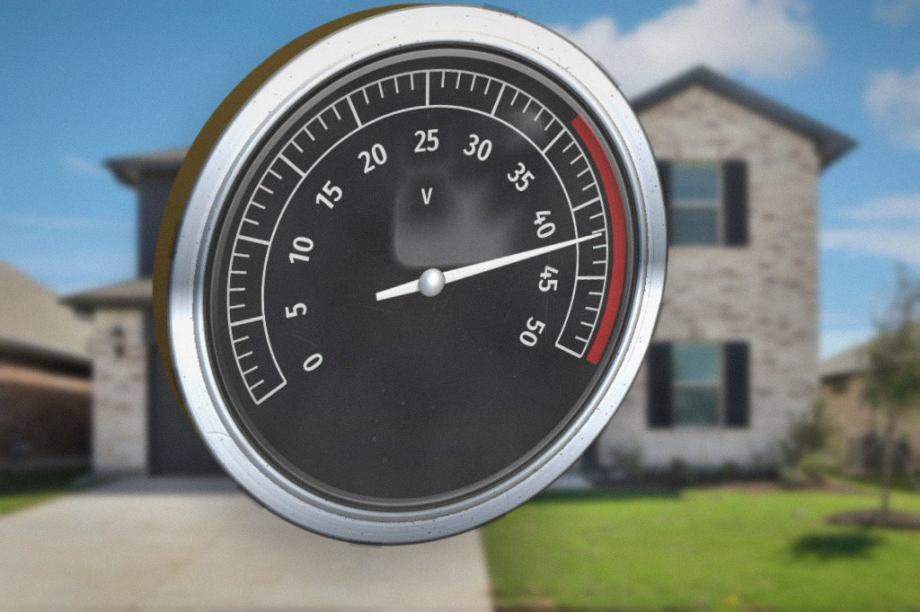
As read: **42** V
